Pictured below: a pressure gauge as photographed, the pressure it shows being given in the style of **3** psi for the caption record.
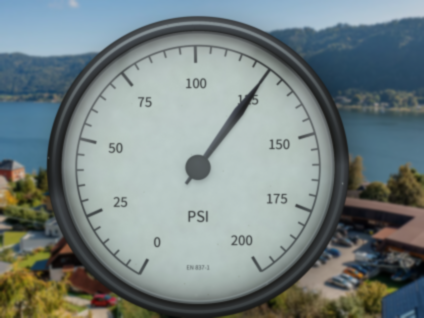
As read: **125** psi
